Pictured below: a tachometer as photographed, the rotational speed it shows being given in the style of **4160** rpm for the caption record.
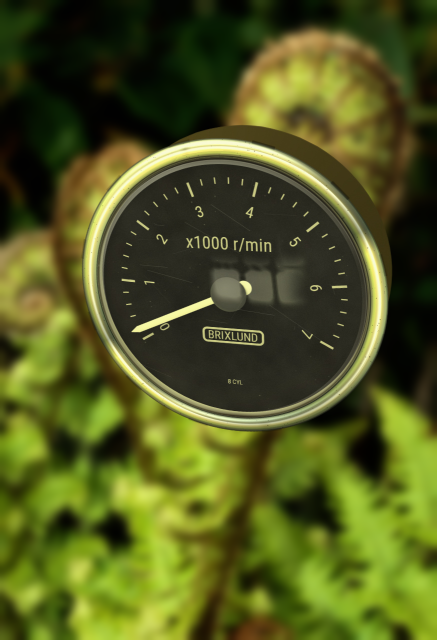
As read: **200** rpm
